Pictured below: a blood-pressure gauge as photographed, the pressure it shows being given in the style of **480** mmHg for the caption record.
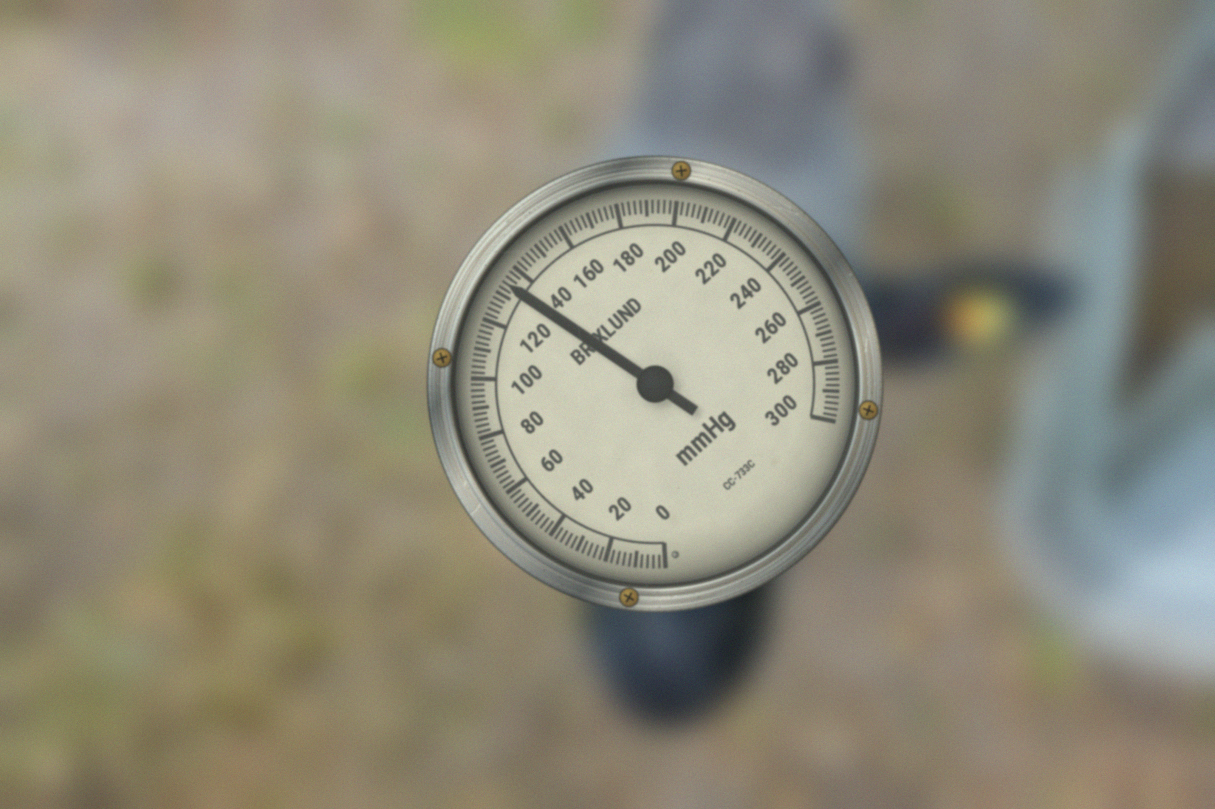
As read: **134** mmHg
